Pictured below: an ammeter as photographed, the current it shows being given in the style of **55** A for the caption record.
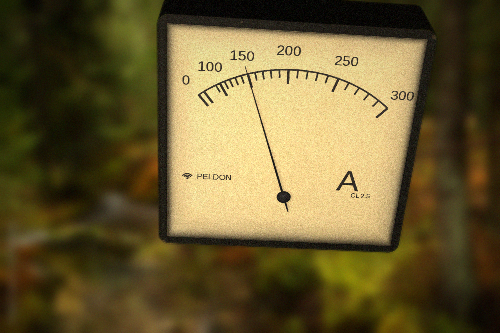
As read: **150** A
